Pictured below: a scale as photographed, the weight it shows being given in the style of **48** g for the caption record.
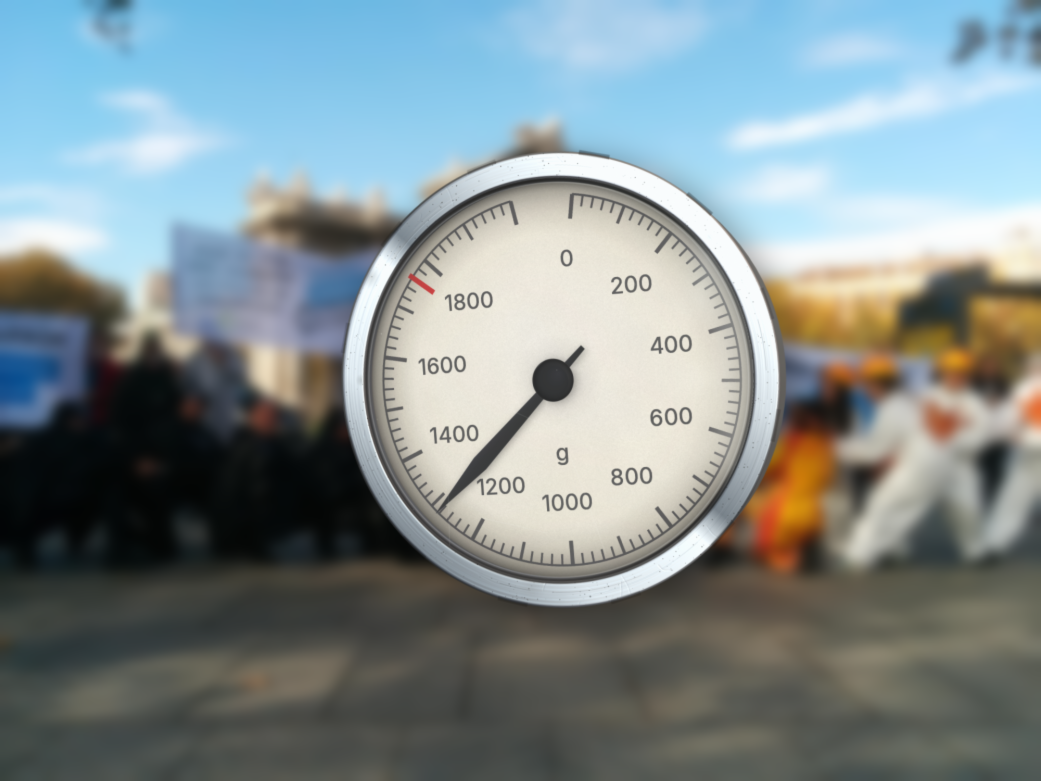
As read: **1280** g
